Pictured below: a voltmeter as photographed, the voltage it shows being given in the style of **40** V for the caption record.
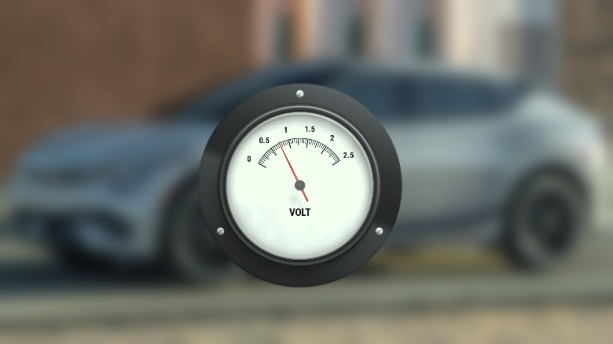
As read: **0.75** V
